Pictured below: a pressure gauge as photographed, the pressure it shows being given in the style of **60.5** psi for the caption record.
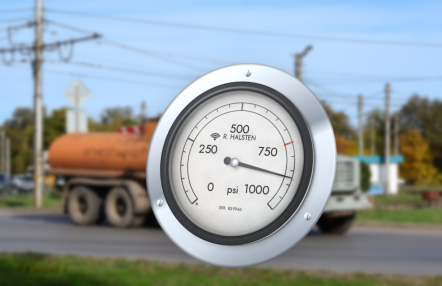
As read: **875** psi
